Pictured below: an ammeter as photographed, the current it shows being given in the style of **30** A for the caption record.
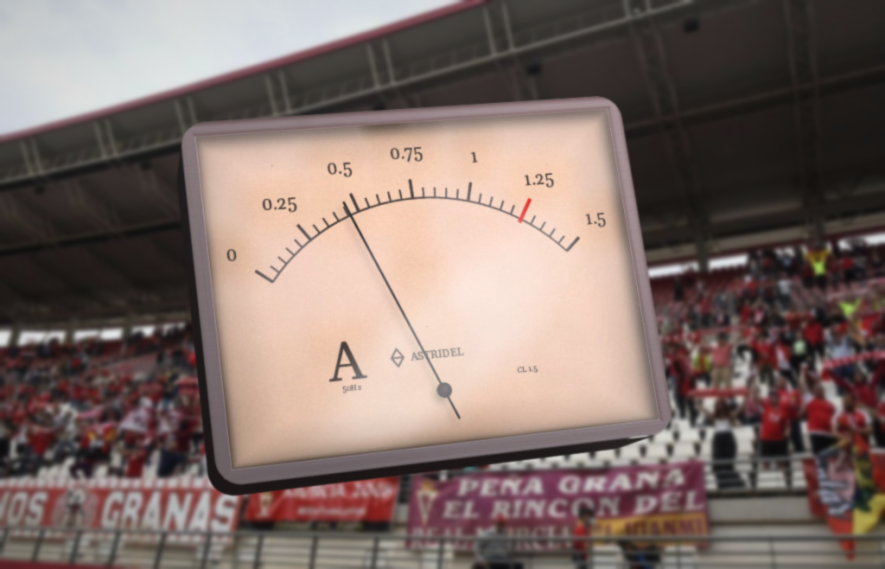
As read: **0.45** A
